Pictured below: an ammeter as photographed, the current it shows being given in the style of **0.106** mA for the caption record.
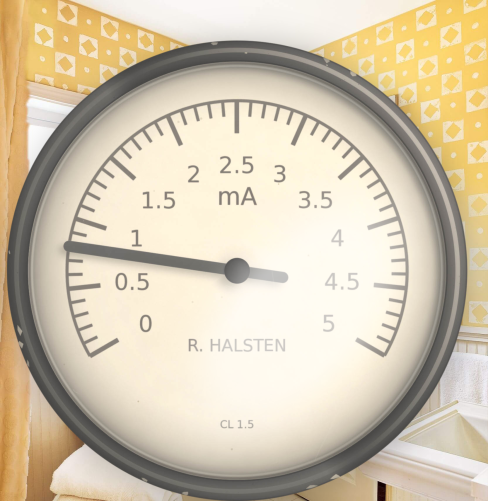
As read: **0.8** mA
